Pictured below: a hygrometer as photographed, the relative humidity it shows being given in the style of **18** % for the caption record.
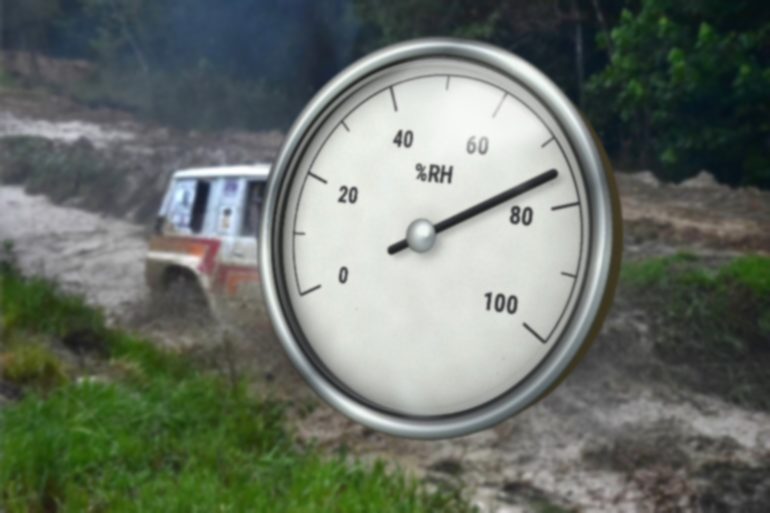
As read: **75** %
